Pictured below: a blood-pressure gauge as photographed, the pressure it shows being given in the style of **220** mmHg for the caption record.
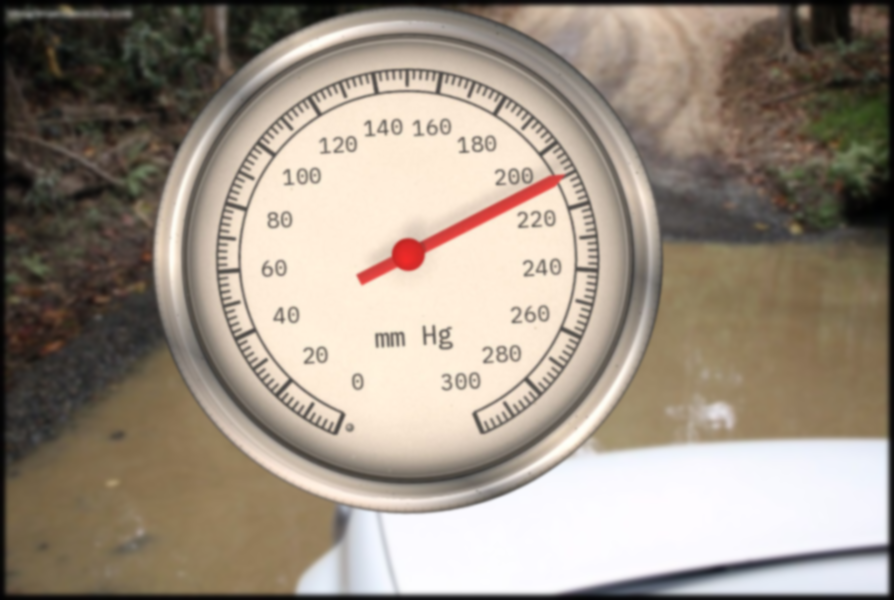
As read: **210** mmHg
